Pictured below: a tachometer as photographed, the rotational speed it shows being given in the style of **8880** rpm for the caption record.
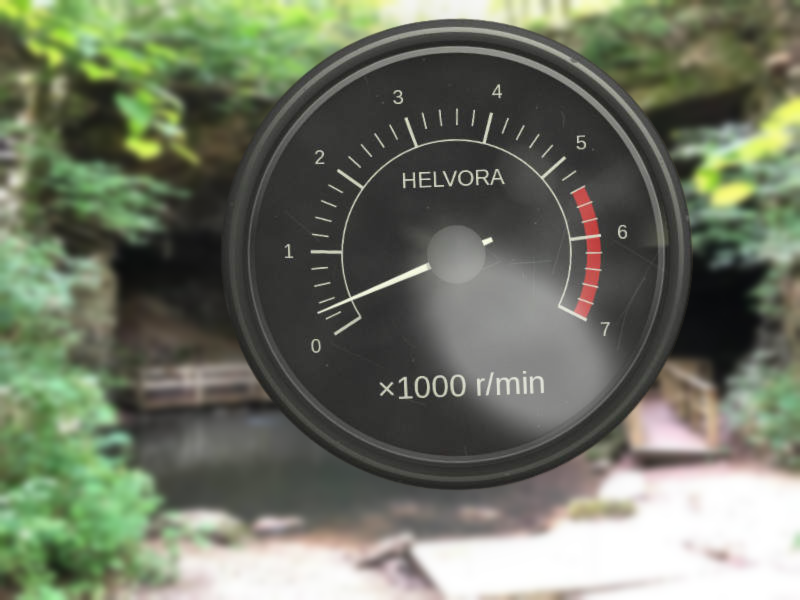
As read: **300** rpm
